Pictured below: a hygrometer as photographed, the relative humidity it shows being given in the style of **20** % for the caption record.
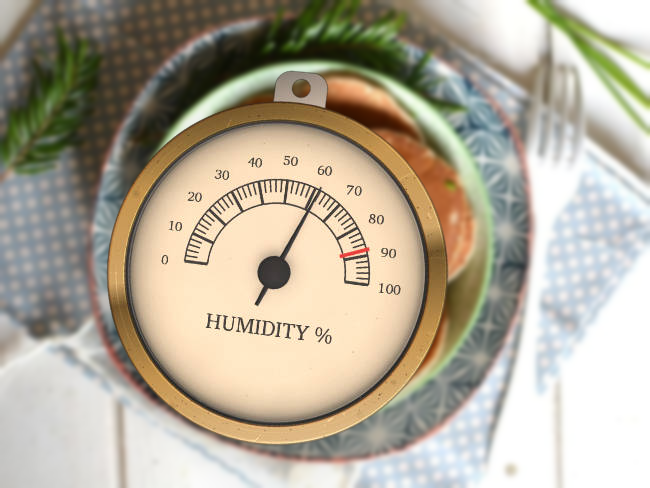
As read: **62** %
